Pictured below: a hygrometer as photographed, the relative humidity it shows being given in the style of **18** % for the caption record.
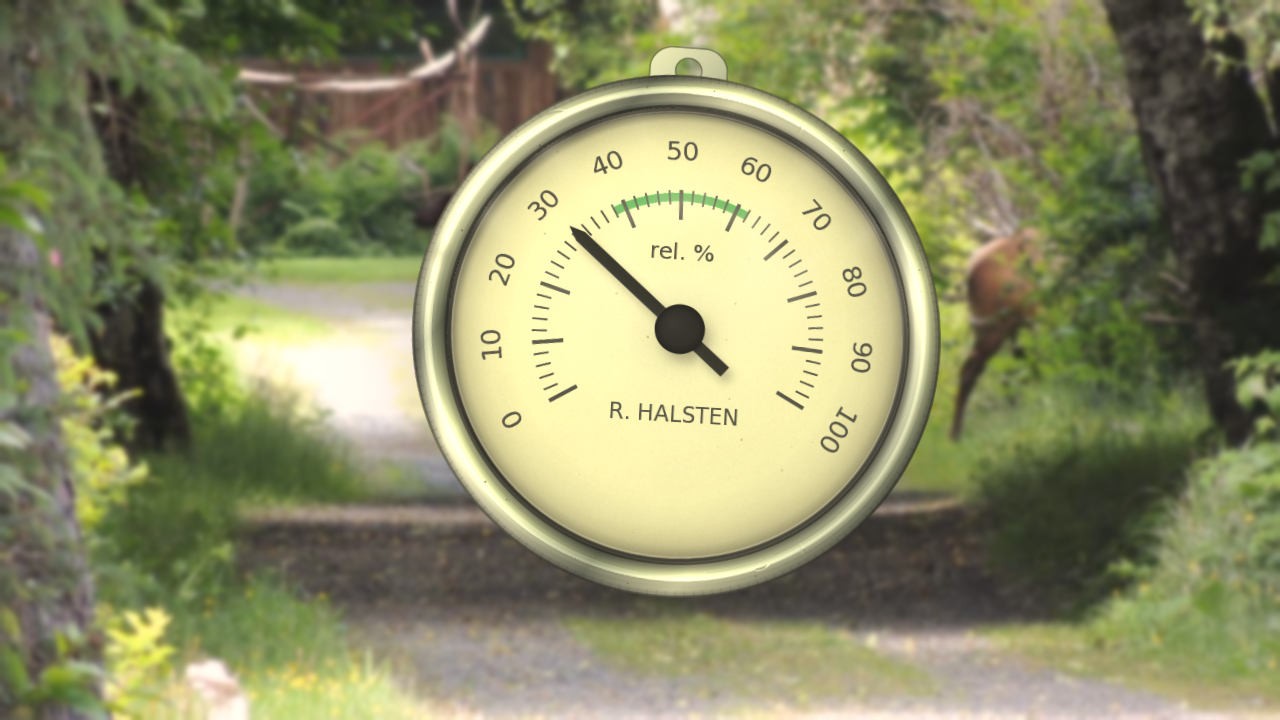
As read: **30** %
